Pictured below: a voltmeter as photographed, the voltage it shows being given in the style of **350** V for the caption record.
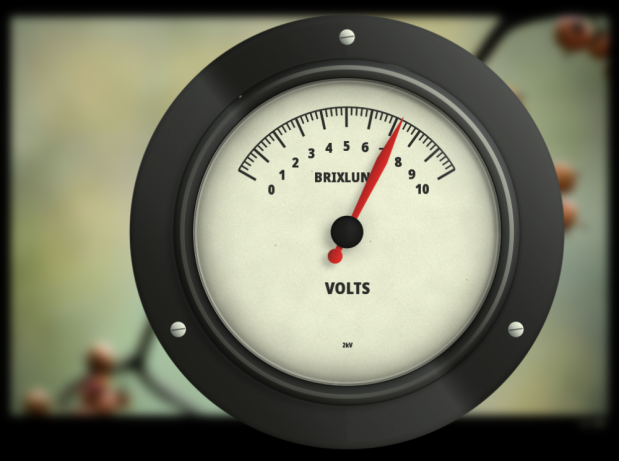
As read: **7.2** V
